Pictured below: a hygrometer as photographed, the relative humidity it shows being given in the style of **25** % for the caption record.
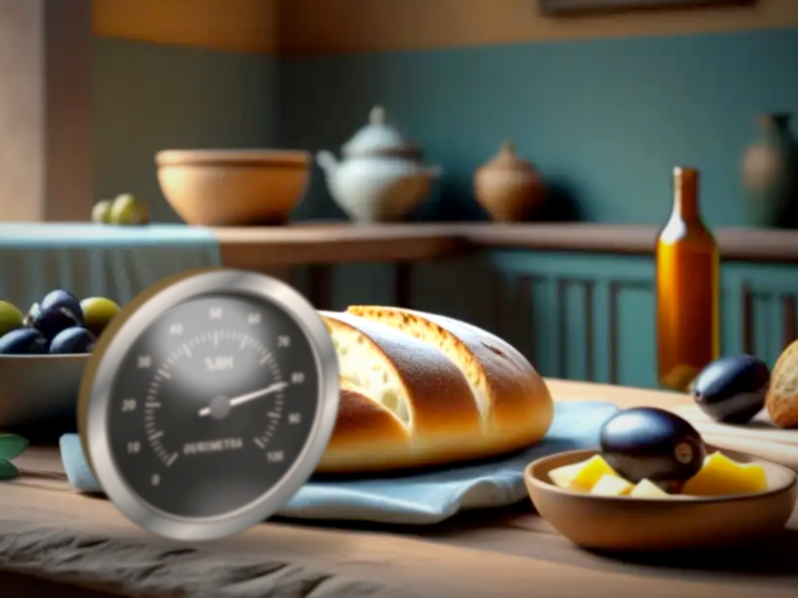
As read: **80** %
